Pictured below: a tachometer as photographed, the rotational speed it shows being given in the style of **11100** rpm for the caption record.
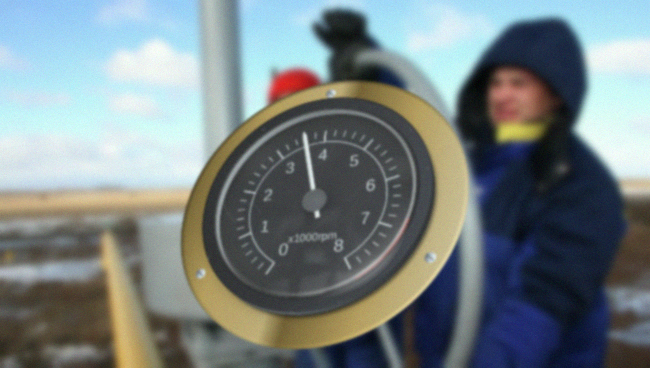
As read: **3600** rpm
